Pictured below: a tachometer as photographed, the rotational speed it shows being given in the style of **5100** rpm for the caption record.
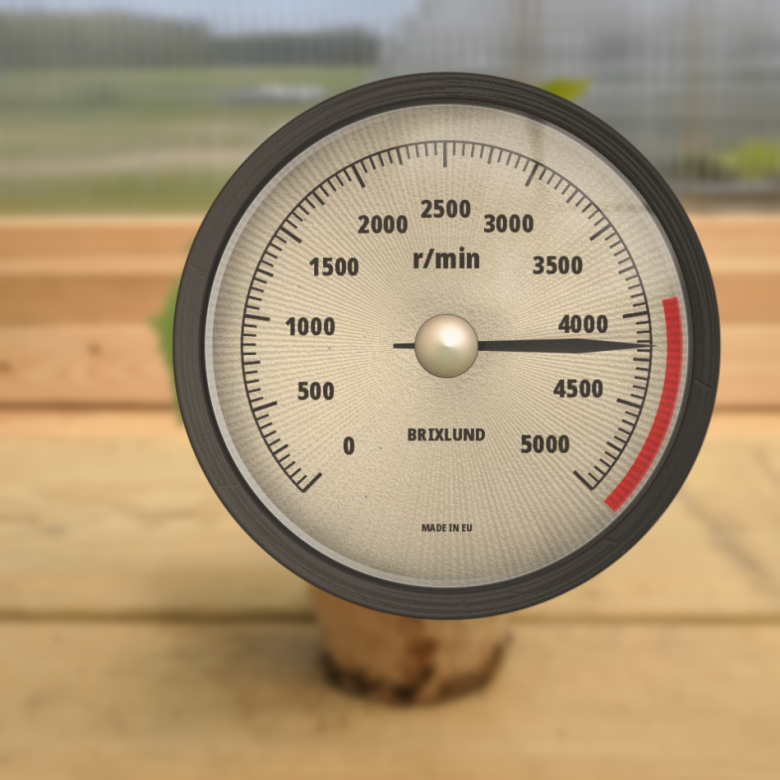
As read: **4175** rpm
